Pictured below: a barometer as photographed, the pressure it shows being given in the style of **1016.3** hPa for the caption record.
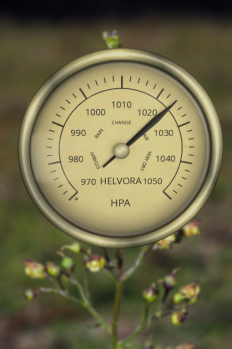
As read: **1024** hPa
